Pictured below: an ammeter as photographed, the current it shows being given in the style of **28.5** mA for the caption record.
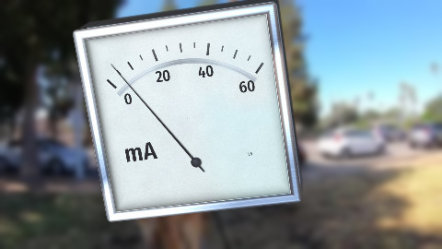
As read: **5** mA
